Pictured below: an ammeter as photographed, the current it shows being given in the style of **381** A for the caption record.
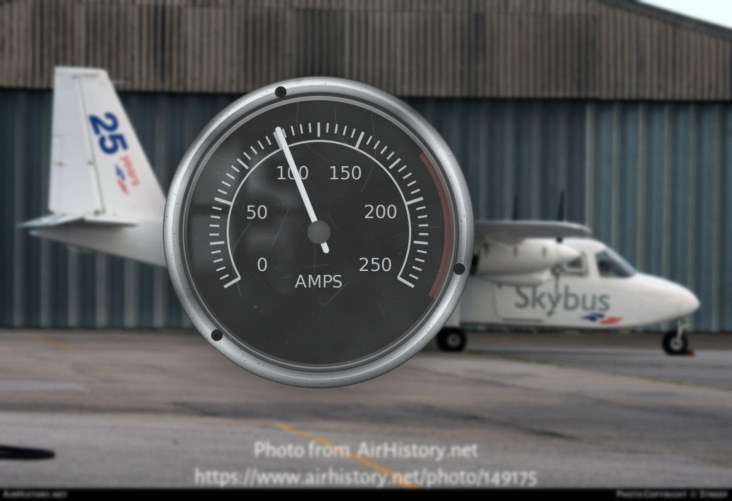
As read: **102.5** A
